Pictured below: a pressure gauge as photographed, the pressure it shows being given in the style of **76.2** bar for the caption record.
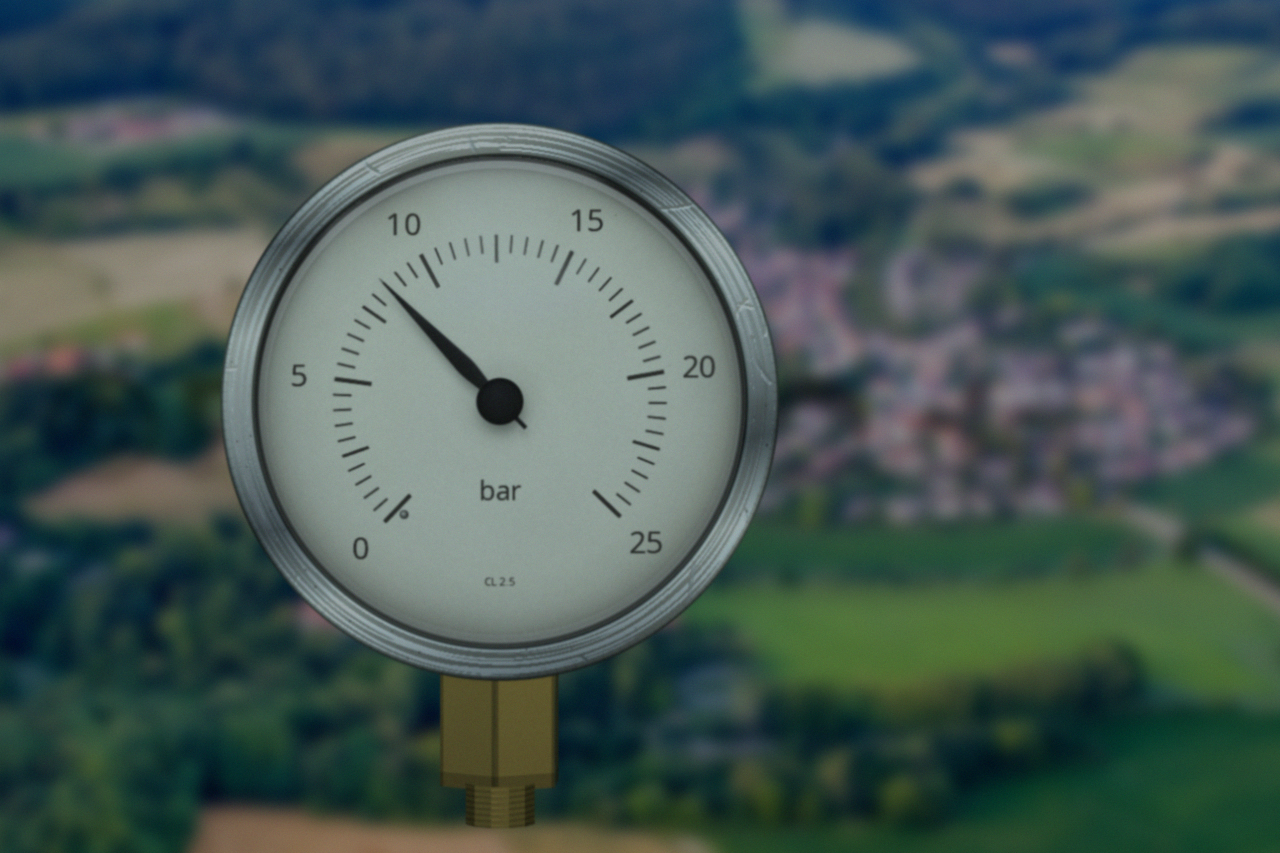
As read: **8.5** bar
